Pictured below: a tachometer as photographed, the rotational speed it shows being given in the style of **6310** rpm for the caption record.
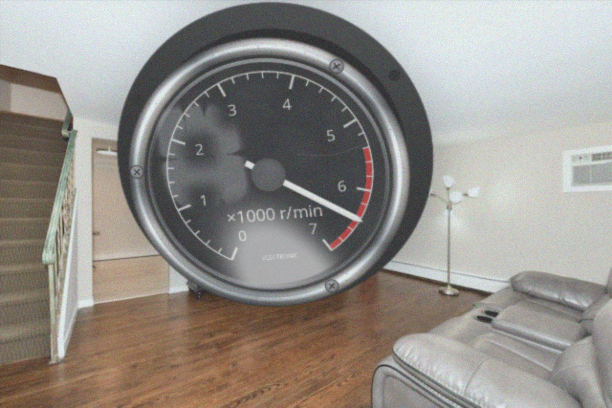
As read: **6400** rpm
